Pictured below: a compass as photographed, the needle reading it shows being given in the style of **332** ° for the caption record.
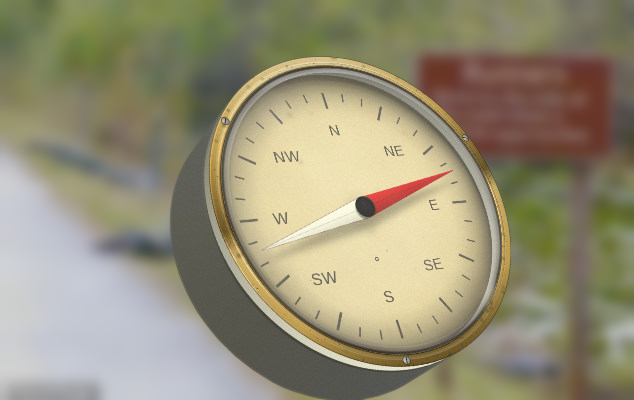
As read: **75** °
